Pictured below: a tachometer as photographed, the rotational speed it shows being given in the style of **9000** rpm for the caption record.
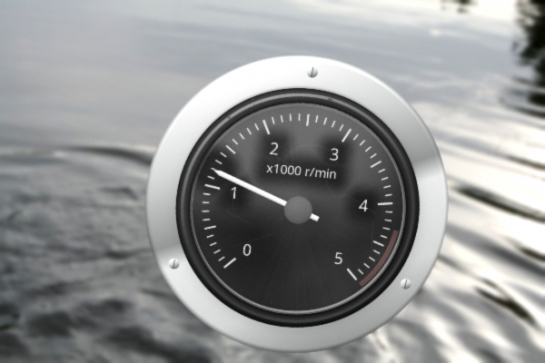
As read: **1200** rpm
